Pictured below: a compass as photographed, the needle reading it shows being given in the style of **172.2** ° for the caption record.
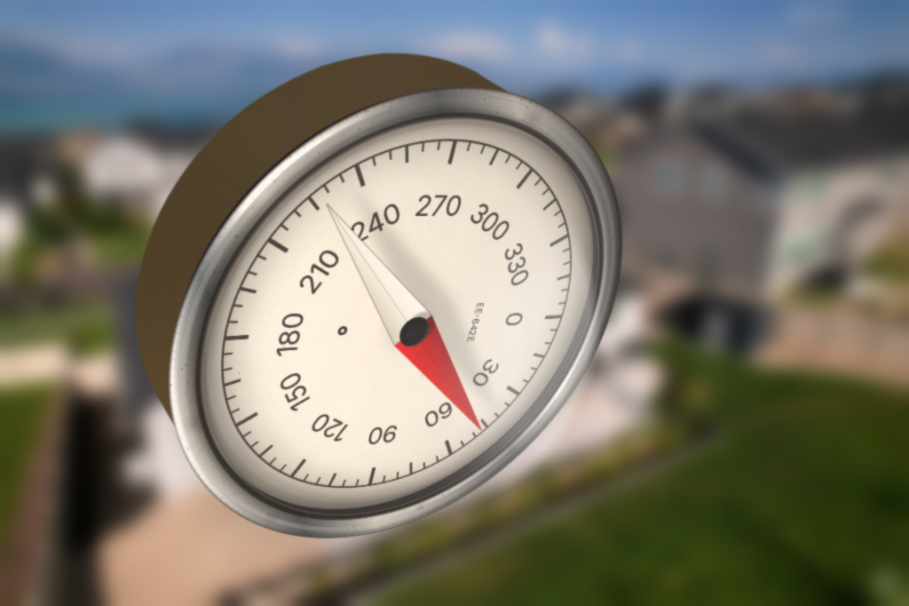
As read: **47.5** °
